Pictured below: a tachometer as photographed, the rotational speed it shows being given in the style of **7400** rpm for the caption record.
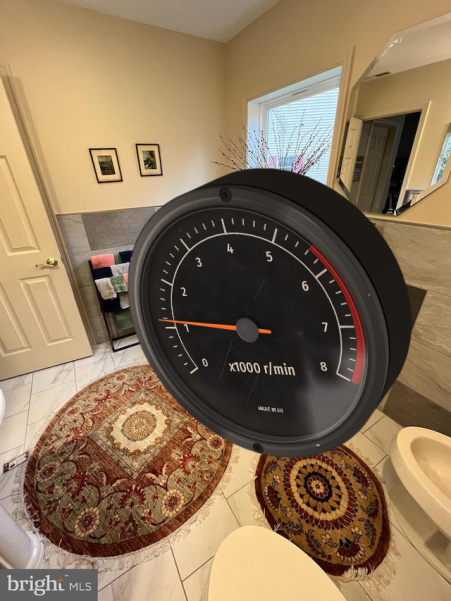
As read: **1200** rpm
